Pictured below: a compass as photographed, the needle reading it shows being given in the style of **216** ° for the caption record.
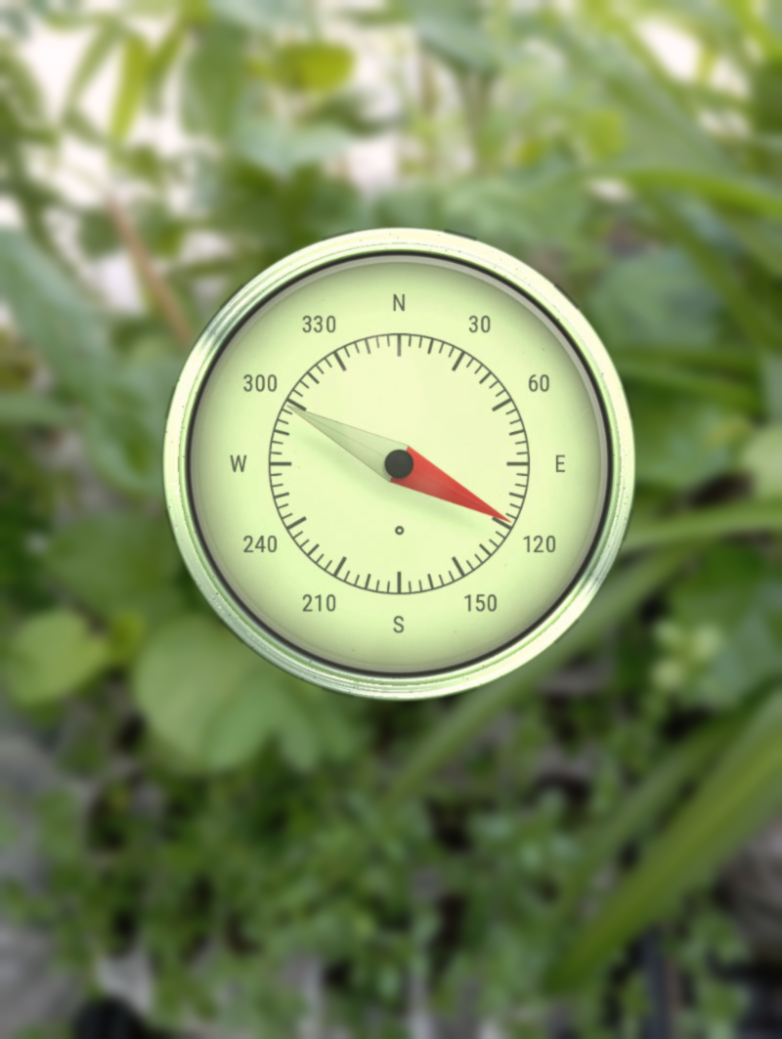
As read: **117.5** °
